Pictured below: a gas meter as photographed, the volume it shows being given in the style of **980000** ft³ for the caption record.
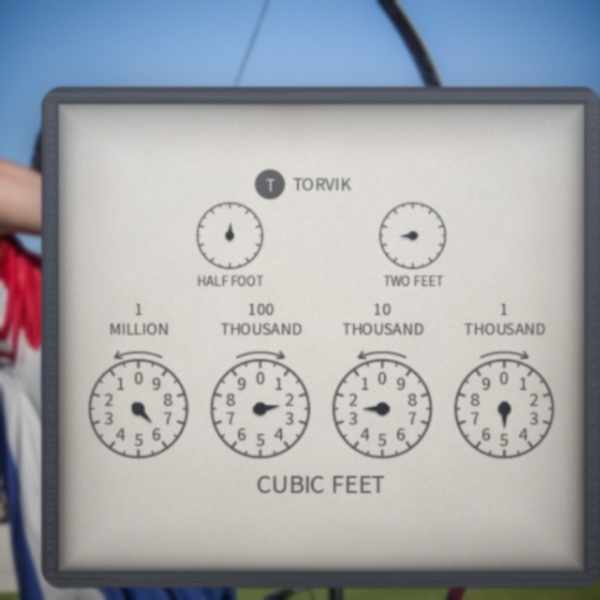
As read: **622500** ft³
